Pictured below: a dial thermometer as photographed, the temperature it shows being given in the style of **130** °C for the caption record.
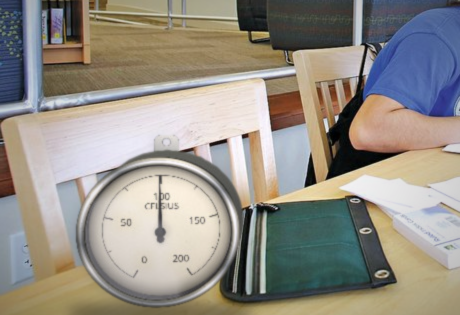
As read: **100** °C
